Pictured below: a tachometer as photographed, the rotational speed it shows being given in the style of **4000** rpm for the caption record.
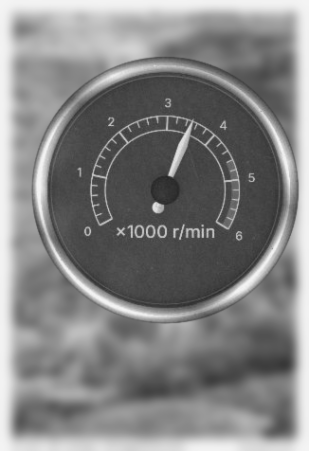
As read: **3500** rpm
